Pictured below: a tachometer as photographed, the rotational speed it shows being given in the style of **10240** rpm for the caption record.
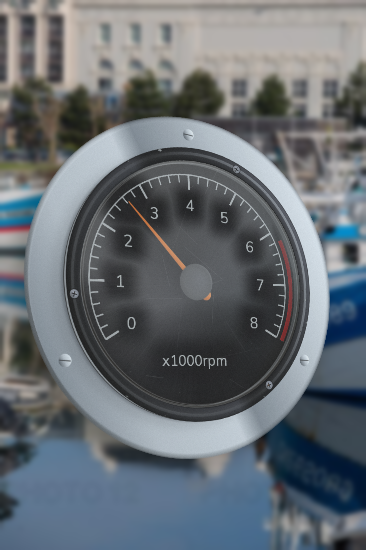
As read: **2600** rpm
